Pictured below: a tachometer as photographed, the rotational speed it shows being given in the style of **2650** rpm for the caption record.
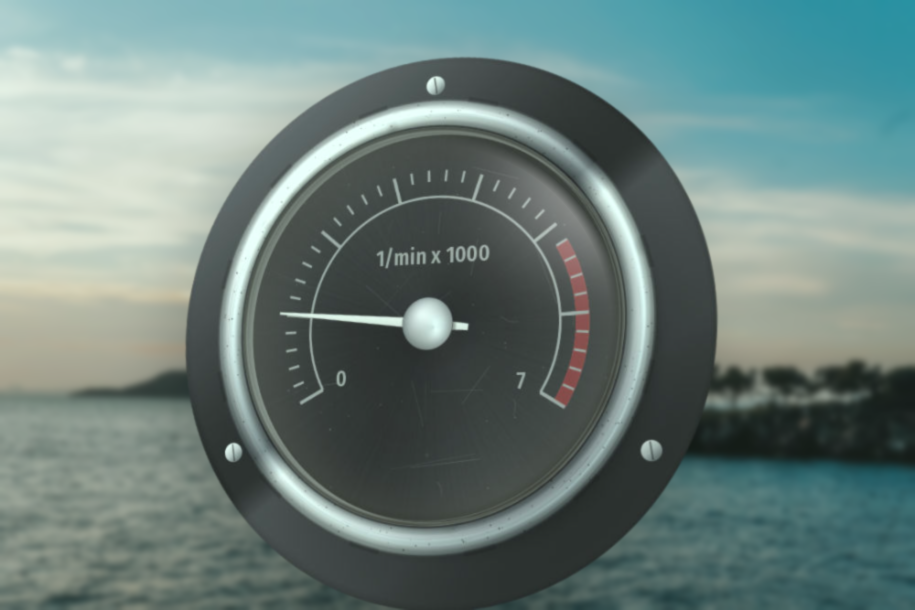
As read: **1000** rpm
